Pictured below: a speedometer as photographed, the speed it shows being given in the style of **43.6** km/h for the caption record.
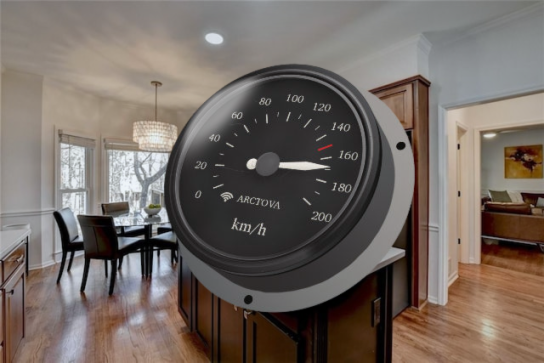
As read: **170** km/h
